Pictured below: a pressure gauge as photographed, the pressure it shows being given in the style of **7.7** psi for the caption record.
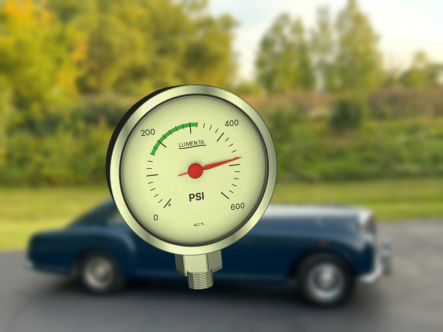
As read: **480** psi
